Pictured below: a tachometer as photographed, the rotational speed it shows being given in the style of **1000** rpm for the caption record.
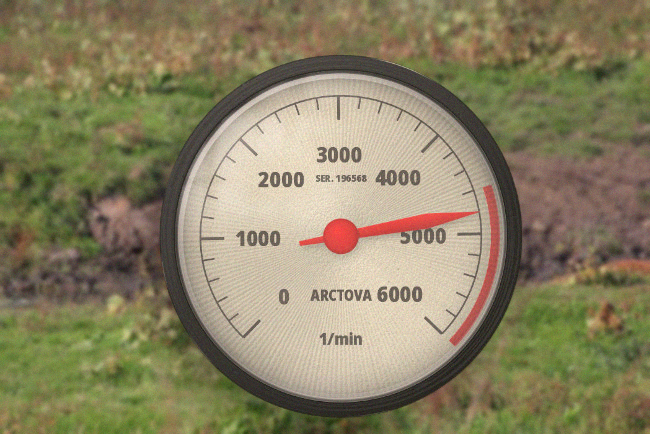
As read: **4800** rpm
